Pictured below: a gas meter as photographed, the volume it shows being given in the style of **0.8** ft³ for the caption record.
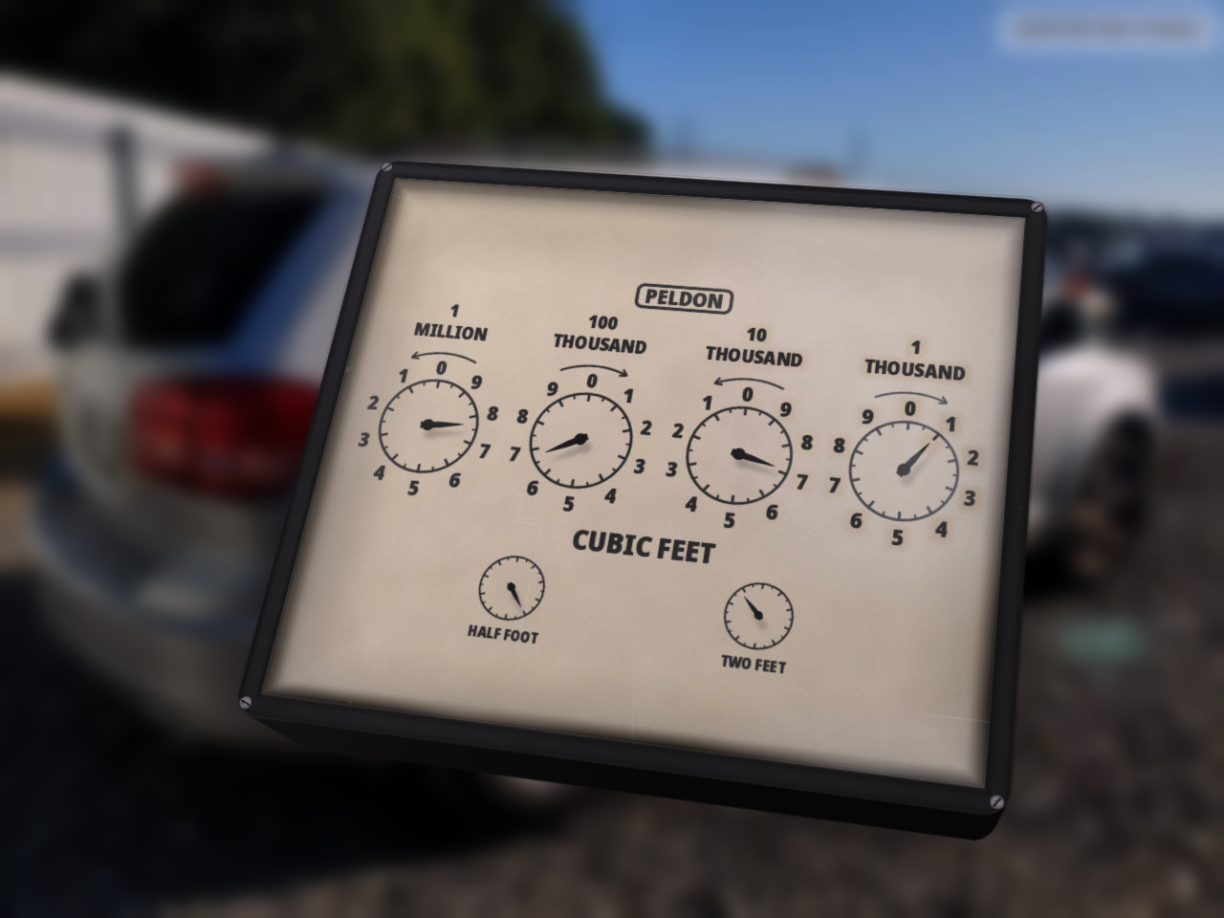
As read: **767100** ft³
